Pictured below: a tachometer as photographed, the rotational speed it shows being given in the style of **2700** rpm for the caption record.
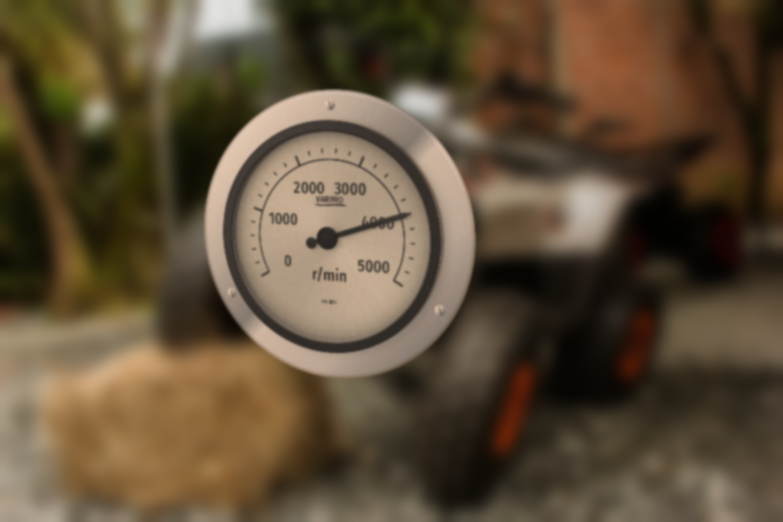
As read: **4000** rpm
